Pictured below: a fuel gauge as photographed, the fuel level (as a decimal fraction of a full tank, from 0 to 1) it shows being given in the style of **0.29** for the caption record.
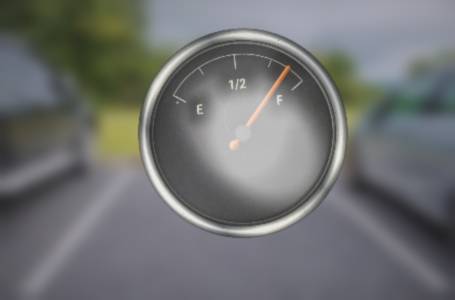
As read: **0.875**
